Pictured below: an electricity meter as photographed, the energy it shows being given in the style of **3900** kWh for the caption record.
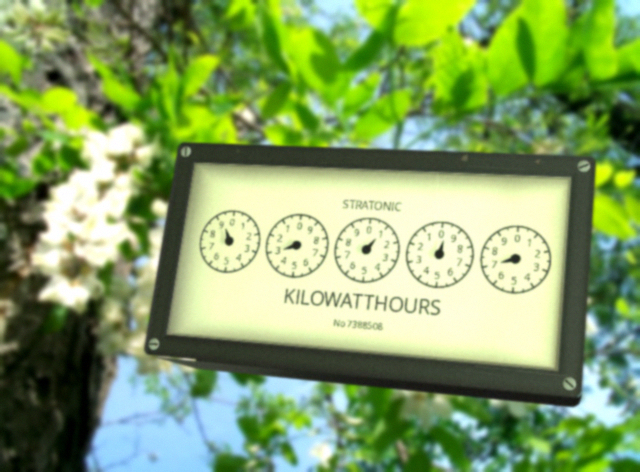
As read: **93097** kWh
